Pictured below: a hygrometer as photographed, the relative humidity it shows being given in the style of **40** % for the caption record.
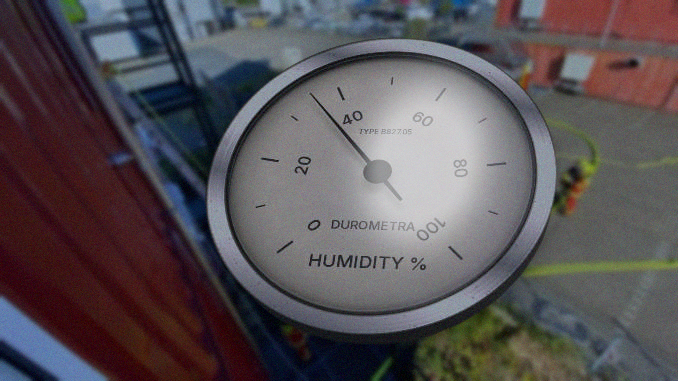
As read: **35** %
